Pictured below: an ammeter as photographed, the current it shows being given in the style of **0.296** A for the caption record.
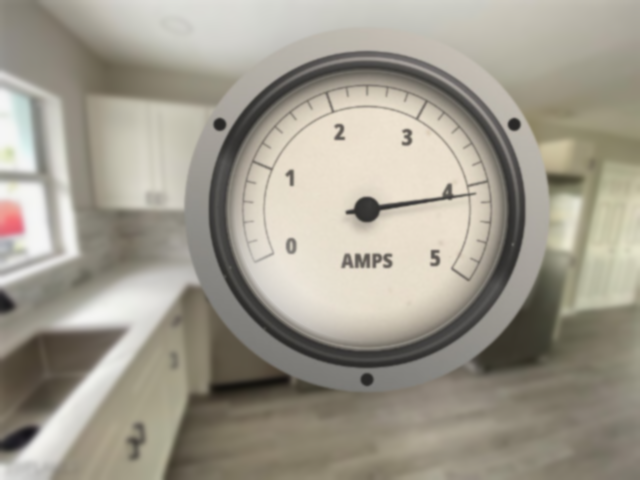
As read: **4.1** A
